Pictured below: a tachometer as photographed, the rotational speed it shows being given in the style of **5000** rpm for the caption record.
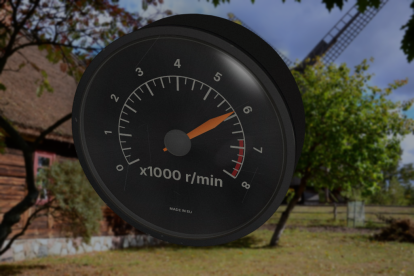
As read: **5875** rpm
